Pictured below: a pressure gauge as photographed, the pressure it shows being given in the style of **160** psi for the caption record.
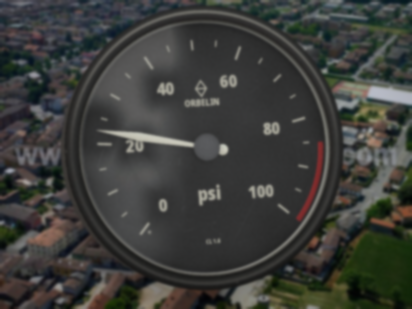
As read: **22.5** psi
